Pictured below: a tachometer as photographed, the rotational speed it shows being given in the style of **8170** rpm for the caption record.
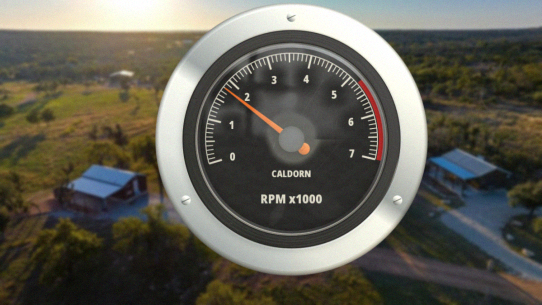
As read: **1800** rpm
